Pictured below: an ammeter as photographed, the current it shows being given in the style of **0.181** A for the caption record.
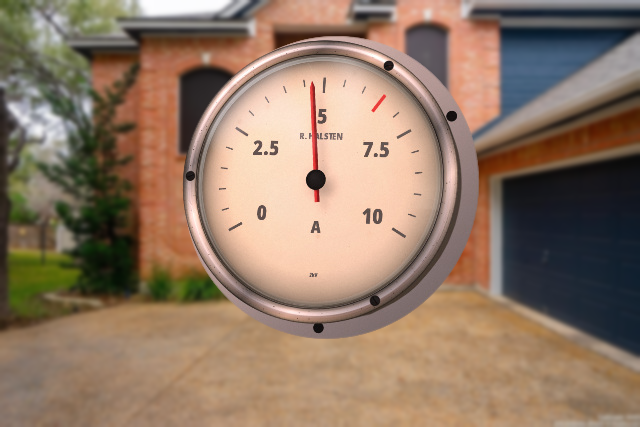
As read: **4.75** A
